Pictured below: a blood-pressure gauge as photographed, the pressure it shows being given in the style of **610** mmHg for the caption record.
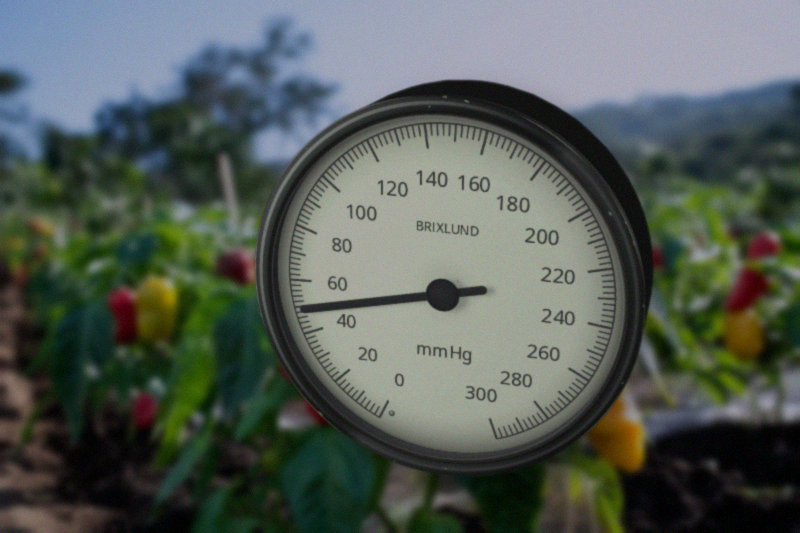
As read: **50** mmHg
